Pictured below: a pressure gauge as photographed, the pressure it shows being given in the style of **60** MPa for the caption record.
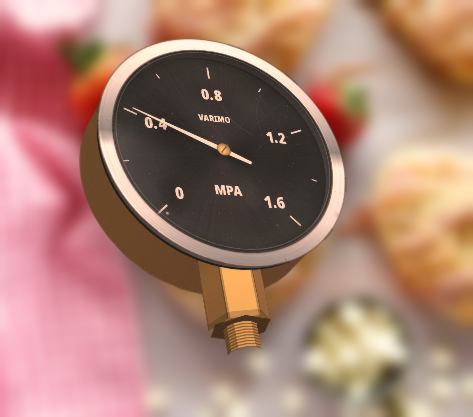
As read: **0.4** MPa
